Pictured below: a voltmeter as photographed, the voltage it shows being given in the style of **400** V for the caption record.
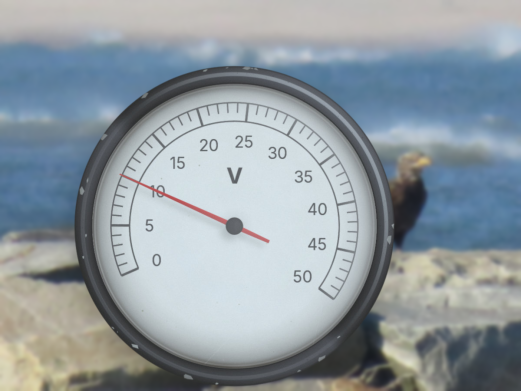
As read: **10** V
